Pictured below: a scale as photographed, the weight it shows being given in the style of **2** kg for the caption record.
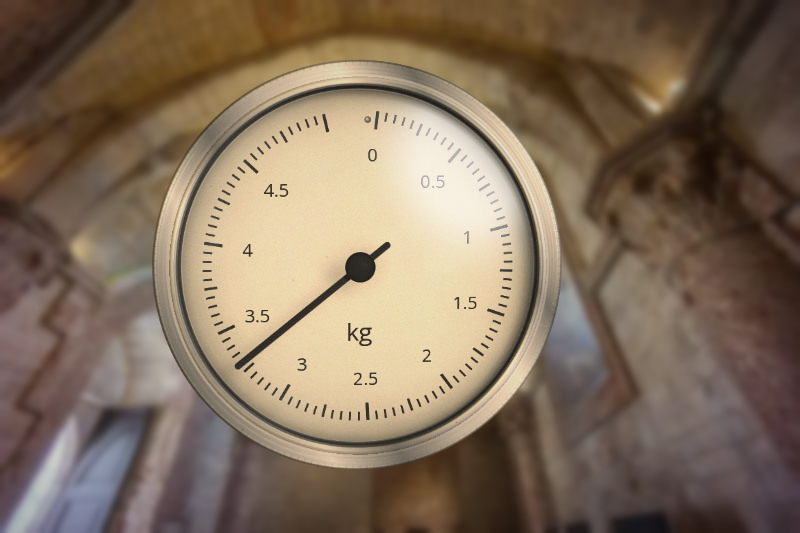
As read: **3.3** kg
